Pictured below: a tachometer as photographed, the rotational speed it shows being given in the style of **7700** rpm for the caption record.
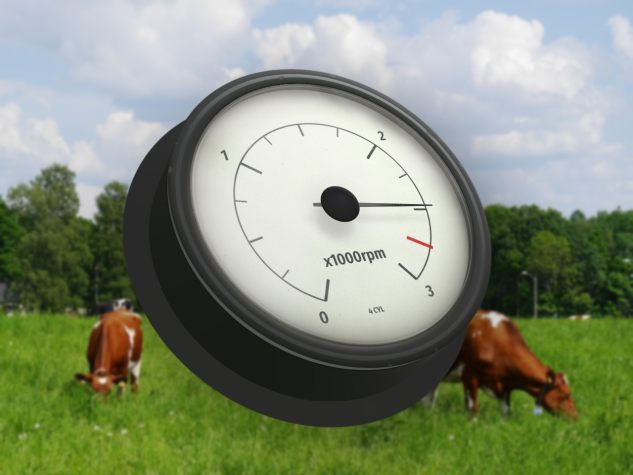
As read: **2500** rpm
